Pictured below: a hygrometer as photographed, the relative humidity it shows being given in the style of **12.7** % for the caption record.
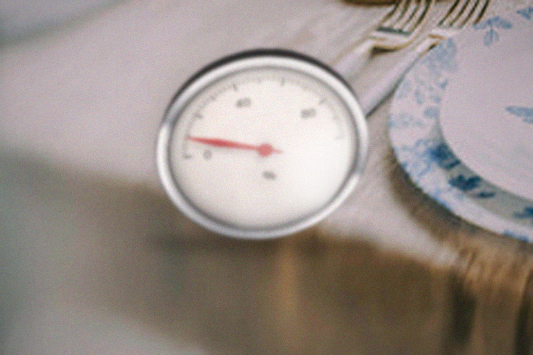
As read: **10** %
